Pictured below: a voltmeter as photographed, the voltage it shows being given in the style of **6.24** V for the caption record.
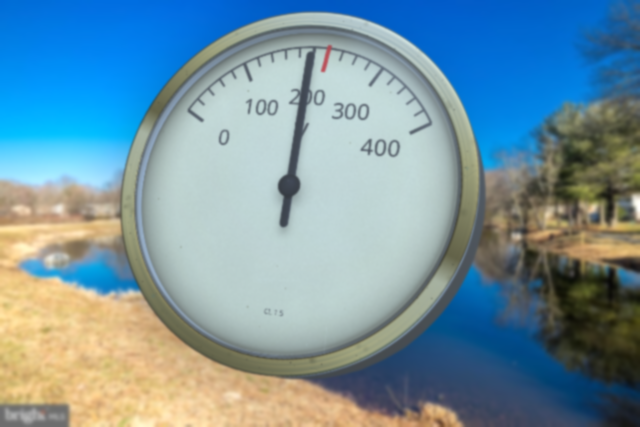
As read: **200** V
